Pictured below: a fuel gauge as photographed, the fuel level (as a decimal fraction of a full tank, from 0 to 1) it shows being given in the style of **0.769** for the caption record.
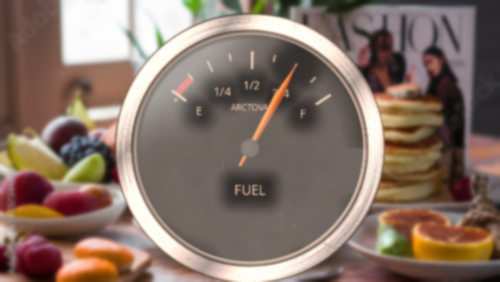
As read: **0.75**
